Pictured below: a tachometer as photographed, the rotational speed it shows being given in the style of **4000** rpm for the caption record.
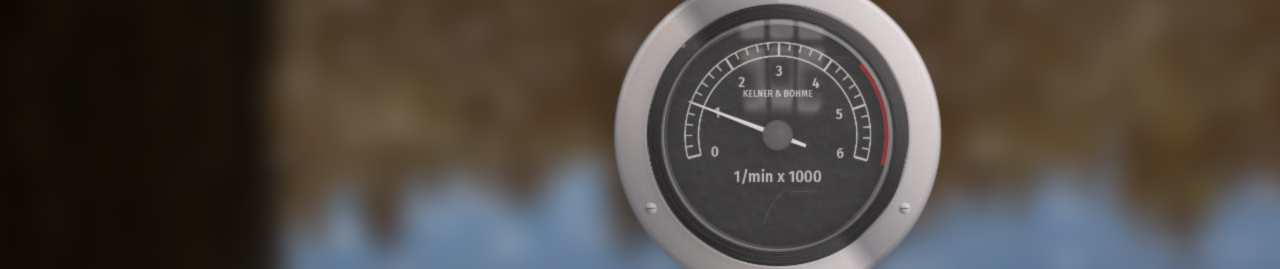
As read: **1000** rpm
